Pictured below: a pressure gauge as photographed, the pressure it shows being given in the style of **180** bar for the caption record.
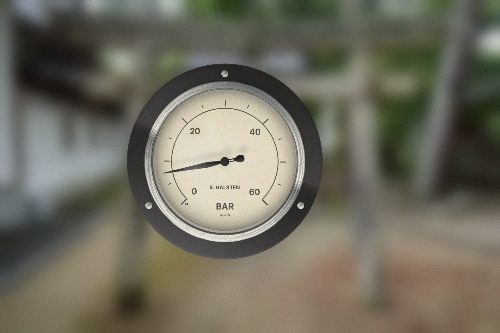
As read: **7.5** bar
